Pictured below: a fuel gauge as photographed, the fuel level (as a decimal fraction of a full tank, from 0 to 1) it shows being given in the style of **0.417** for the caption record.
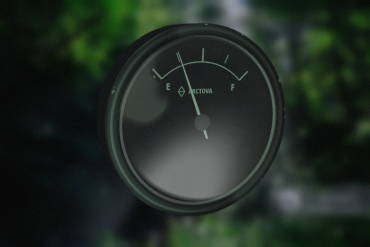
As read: **0.25**
